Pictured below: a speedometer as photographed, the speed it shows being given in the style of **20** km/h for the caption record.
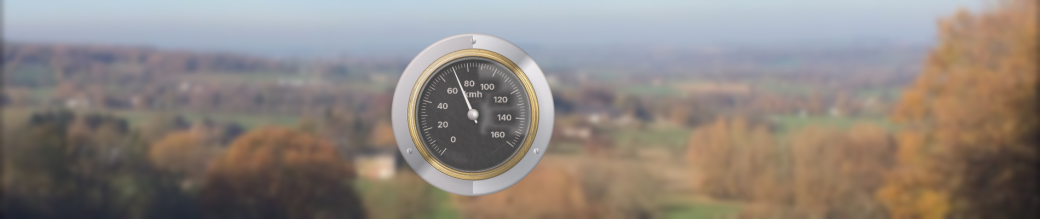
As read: **70** km/h
